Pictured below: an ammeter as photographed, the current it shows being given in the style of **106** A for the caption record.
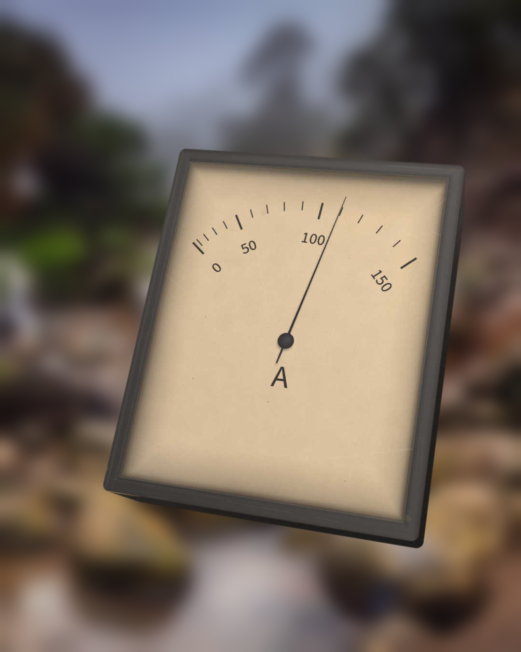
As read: **110** A
